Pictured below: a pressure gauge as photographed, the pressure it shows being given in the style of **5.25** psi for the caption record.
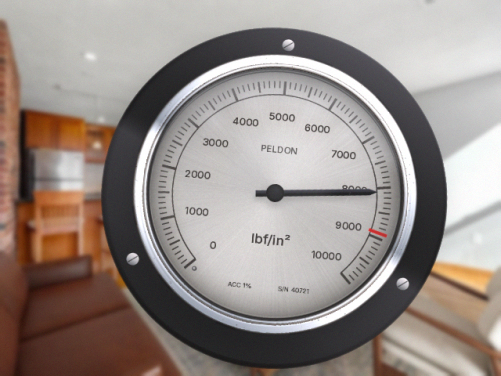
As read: **8100** psi
